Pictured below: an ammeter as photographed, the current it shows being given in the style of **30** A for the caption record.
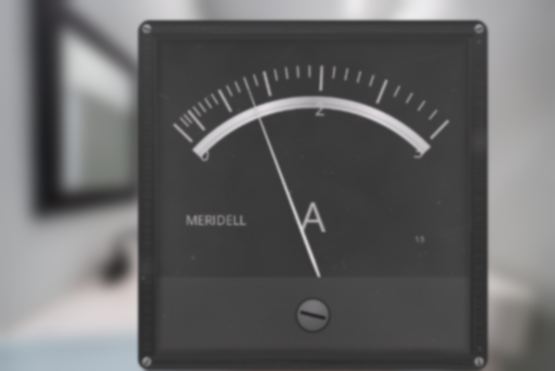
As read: **1.3** A
